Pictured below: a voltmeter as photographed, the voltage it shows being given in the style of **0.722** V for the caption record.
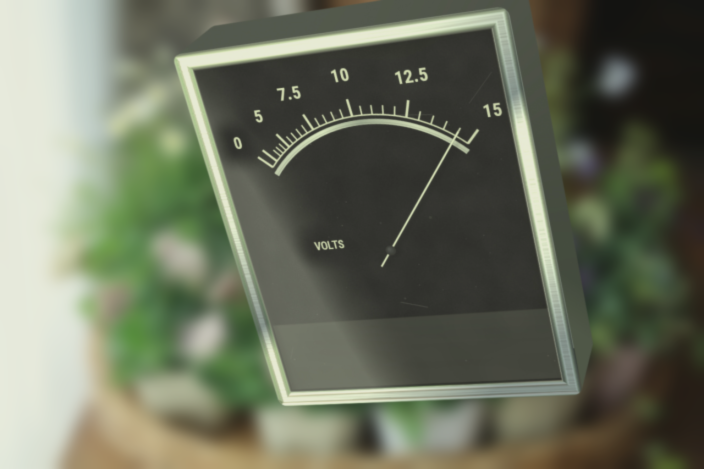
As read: **14.5** V
